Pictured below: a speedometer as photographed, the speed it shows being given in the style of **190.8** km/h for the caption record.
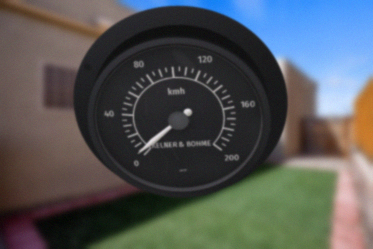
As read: **5** km/h
